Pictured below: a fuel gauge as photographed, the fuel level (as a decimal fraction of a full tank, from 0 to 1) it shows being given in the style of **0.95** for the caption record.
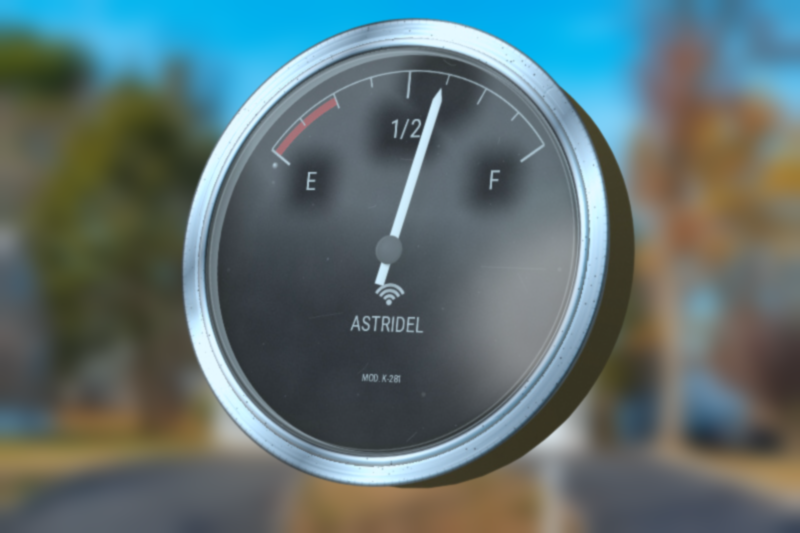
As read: **0.625**
